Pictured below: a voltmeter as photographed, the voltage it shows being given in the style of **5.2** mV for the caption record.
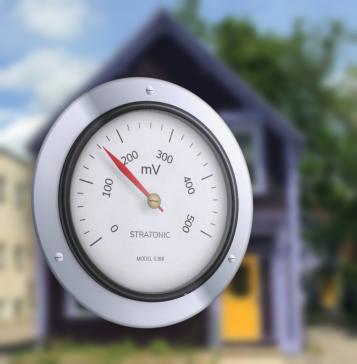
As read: **160** mV
